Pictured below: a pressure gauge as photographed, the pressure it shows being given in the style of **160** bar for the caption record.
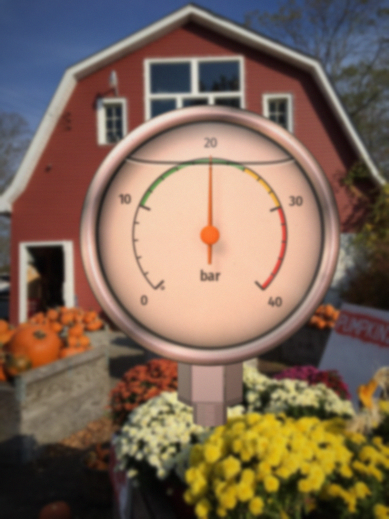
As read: **20** bar
